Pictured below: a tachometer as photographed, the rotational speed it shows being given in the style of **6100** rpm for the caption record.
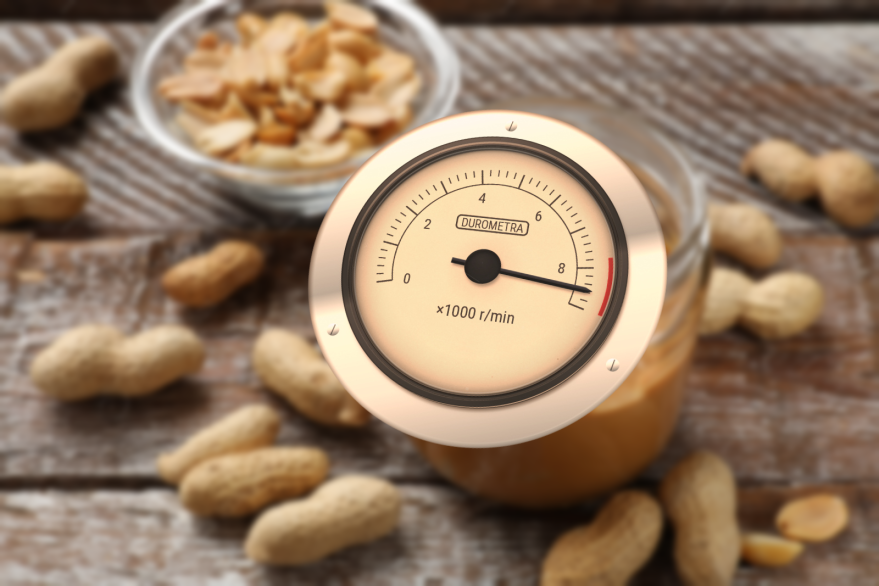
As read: **8600** rpm
